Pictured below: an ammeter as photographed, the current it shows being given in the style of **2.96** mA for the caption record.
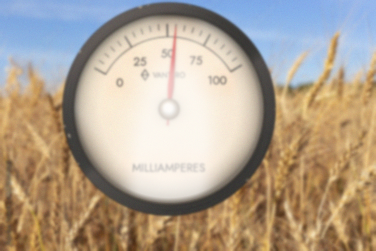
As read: **55** mA
